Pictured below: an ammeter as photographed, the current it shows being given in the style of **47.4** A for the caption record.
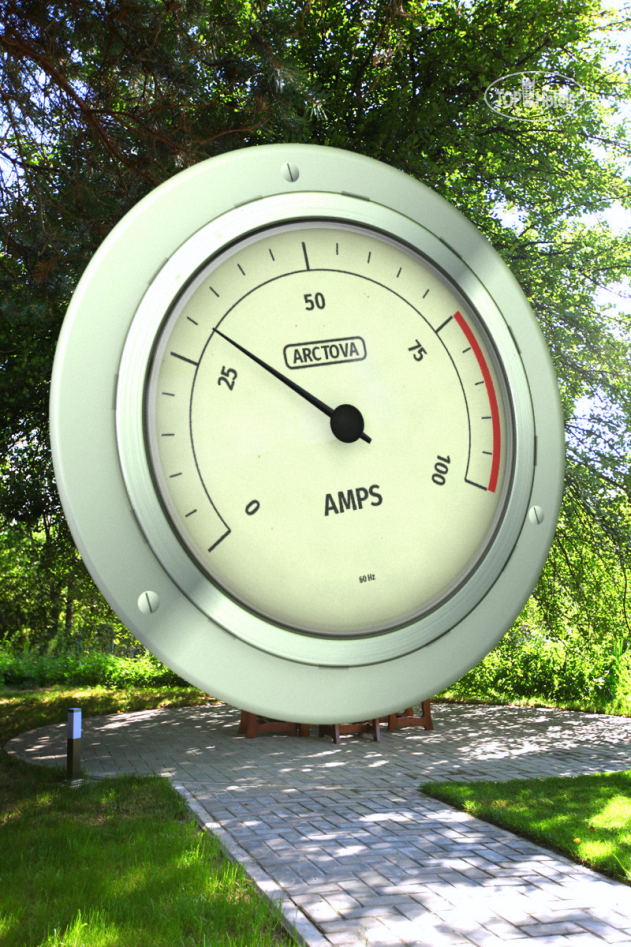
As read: **30** A
